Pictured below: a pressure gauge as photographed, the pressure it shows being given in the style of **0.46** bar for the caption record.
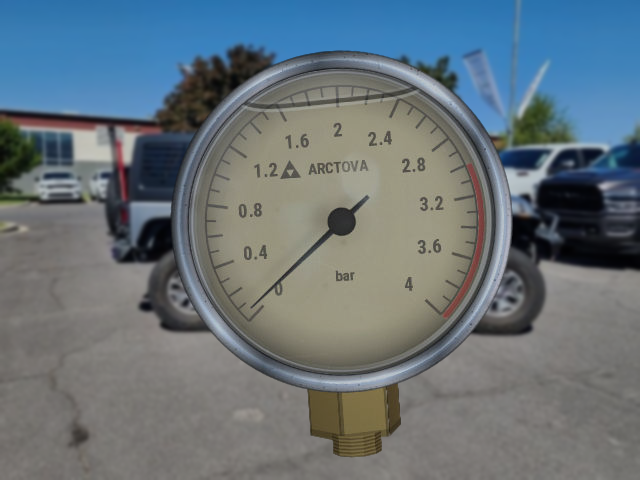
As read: **0.05** bar
